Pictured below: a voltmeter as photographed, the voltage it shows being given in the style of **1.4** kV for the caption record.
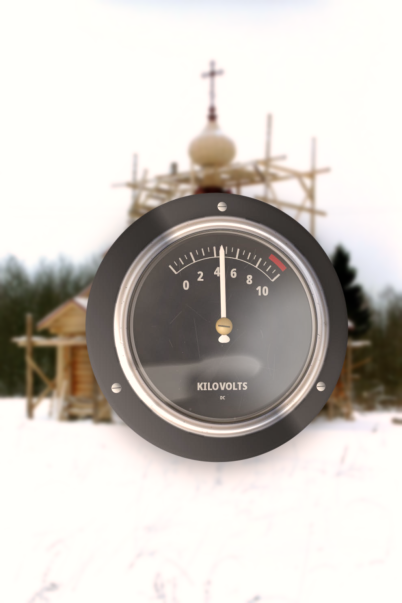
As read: **4.5** kV
